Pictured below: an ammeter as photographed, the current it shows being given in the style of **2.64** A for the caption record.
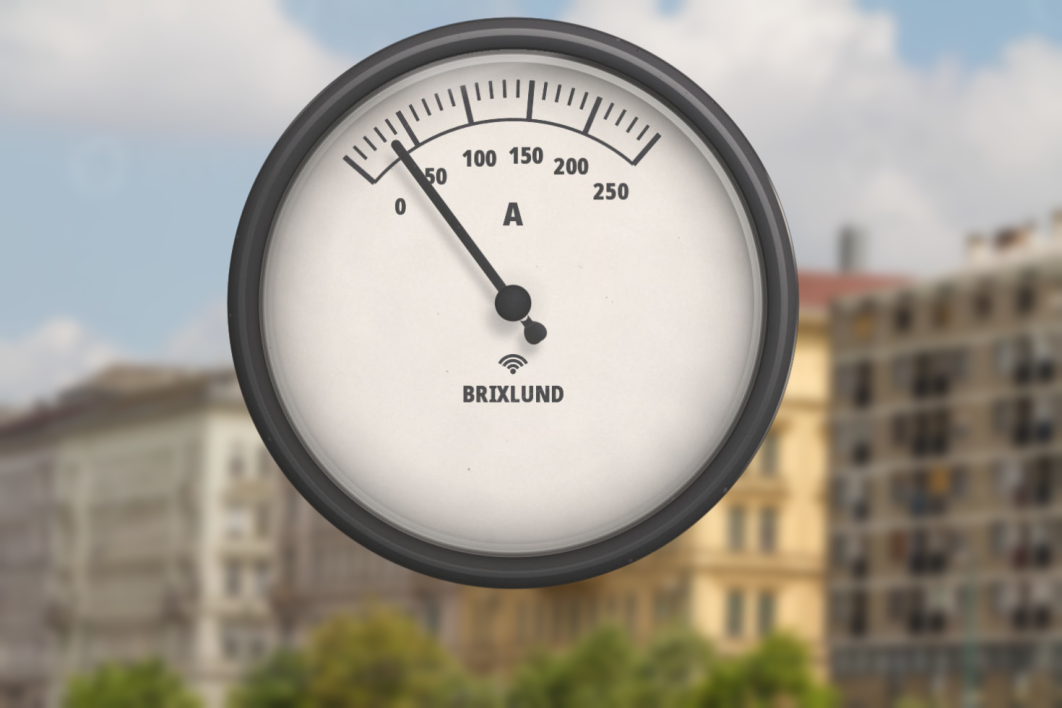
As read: **35** A
